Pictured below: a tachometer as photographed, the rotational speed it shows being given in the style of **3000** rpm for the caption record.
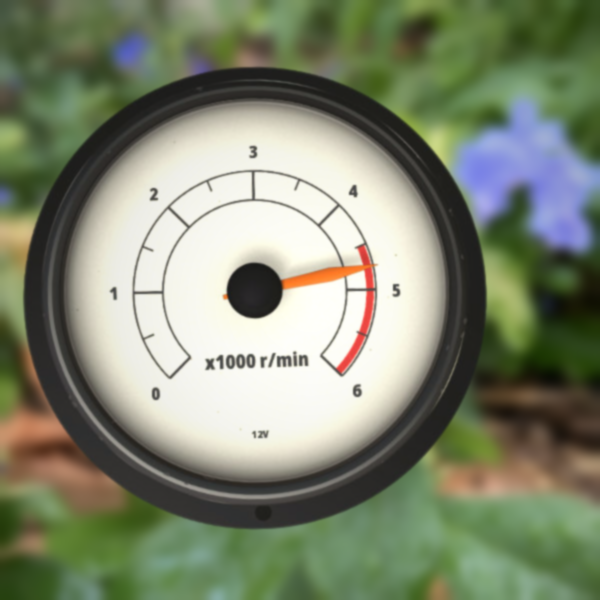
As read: **4750** rpm
